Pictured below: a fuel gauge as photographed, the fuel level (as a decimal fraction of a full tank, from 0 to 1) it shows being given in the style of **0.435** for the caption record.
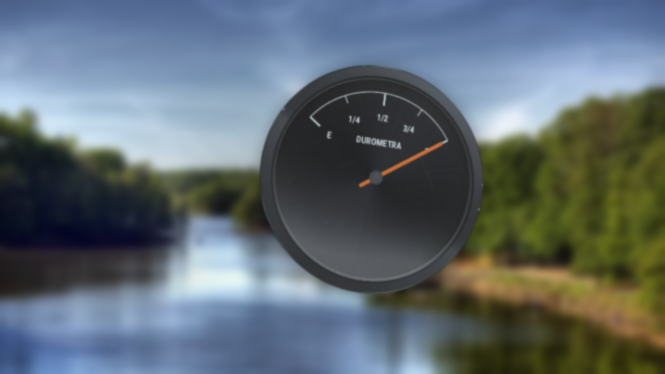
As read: **1**
